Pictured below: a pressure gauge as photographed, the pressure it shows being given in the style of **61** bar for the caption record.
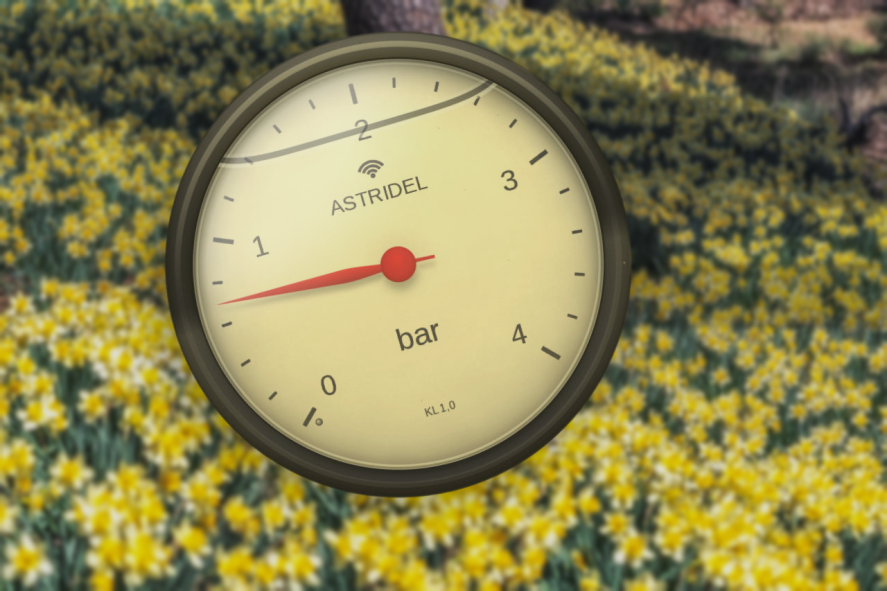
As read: **0.7** bar
